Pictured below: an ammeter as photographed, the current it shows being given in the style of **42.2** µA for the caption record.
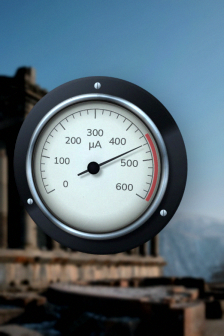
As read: **460** µA
